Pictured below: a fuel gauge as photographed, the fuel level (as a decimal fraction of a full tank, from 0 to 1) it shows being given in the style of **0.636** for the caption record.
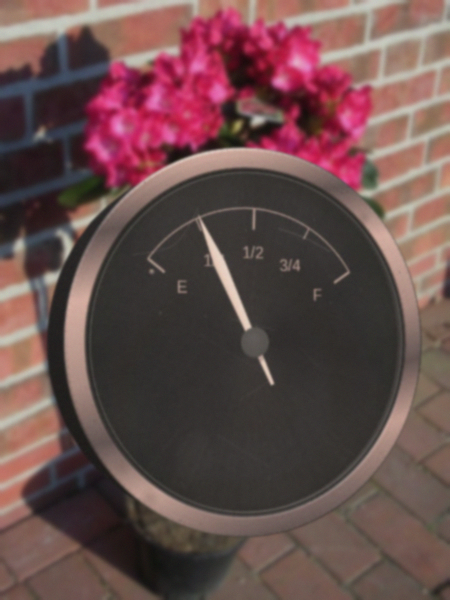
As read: **0.25**
